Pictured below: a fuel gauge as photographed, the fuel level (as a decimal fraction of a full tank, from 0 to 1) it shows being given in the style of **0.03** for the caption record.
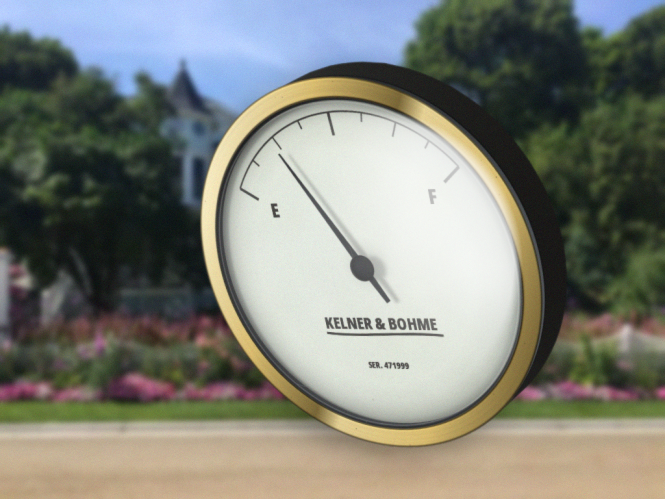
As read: **0.25**
